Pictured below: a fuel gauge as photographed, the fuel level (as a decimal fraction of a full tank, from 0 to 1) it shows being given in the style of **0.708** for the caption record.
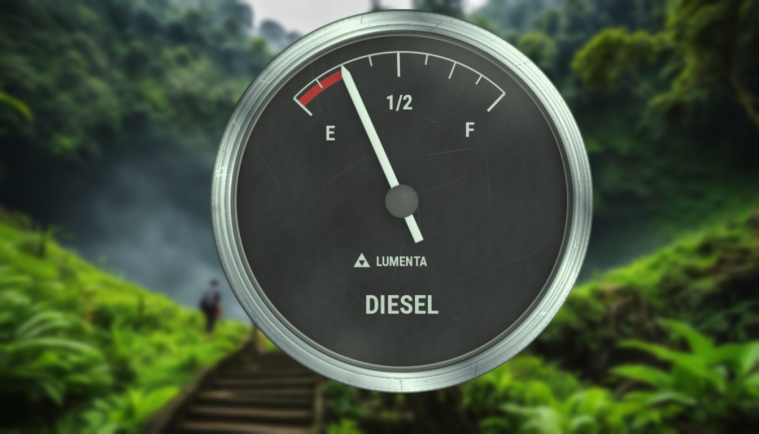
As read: **0.25**
